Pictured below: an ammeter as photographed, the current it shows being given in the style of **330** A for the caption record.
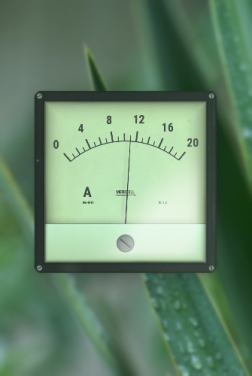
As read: **11** A
